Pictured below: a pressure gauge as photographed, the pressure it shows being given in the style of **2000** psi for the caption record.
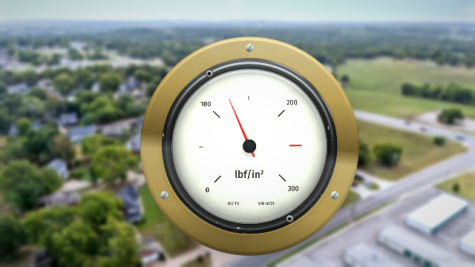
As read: **125** psi
